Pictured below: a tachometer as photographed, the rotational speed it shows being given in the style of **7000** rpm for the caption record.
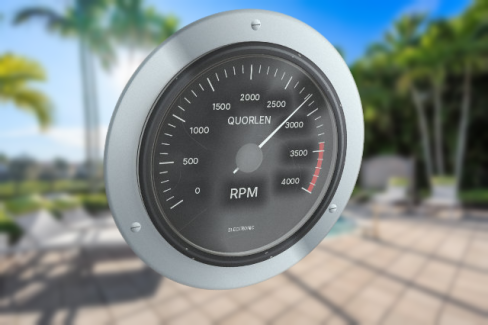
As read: **2800** rpm
